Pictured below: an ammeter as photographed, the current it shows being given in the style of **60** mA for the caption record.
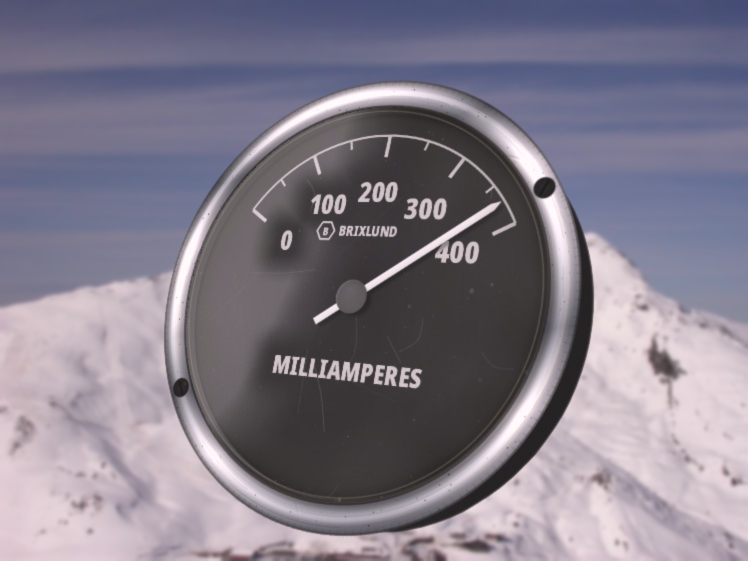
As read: **375** mA
